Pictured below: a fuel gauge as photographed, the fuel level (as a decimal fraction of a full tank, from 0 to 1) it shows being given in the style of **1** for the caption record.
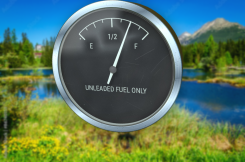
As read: **0.75**
